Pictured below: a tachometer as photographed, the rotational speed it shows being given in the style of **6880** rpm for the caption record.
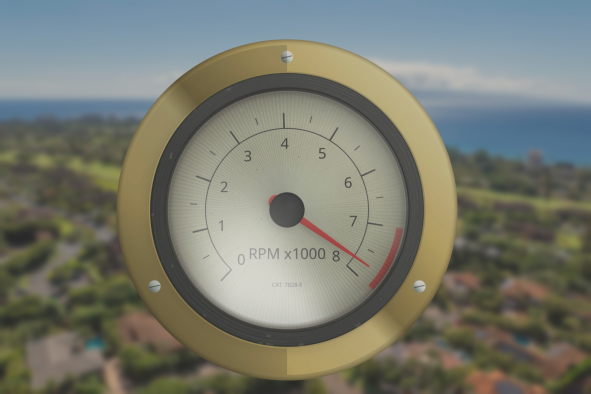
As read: **7750** rpm
